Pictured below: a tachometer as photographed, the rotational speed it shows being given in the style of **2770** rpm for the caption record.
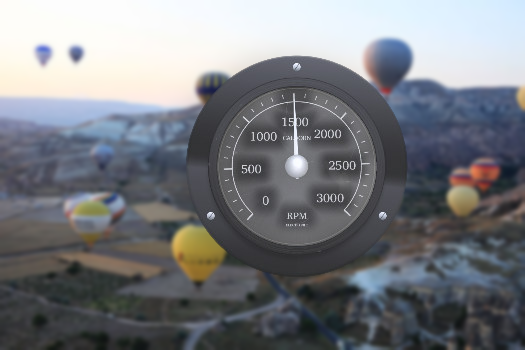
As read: **1500** rpm
